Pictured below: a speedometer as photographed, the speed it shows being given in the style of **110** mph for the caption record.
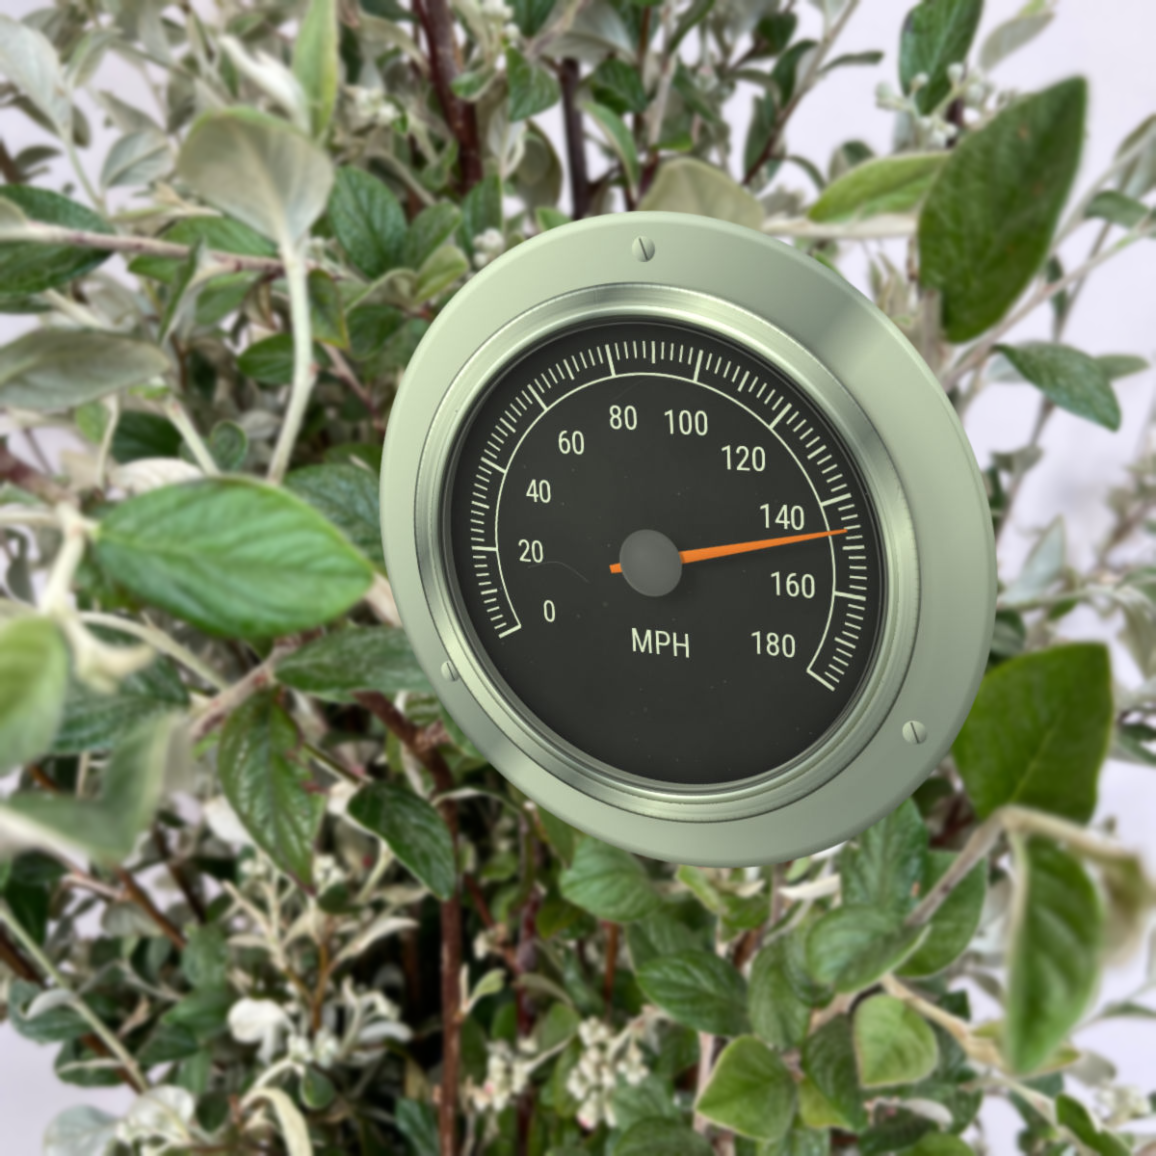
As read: **146** mph
